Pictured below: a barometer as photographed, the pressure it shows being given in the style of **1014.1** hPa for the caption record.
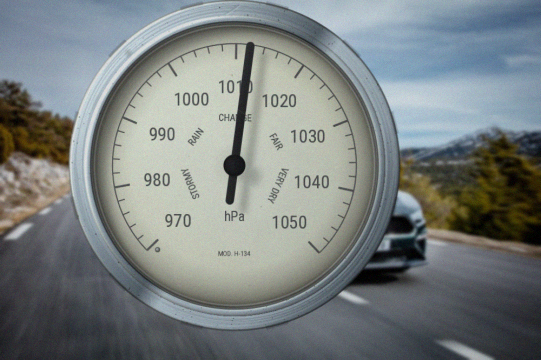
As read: **1012** hPa
